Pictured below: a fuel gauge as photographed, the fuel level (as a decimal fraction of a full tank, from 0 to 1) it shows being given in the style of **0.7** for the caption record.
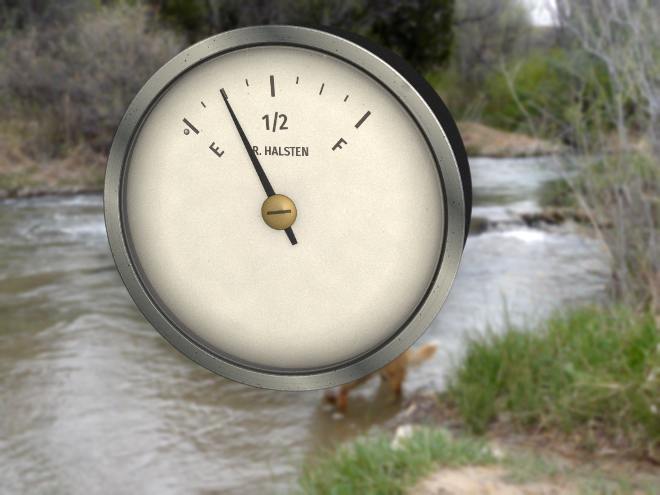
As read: **0.25**
